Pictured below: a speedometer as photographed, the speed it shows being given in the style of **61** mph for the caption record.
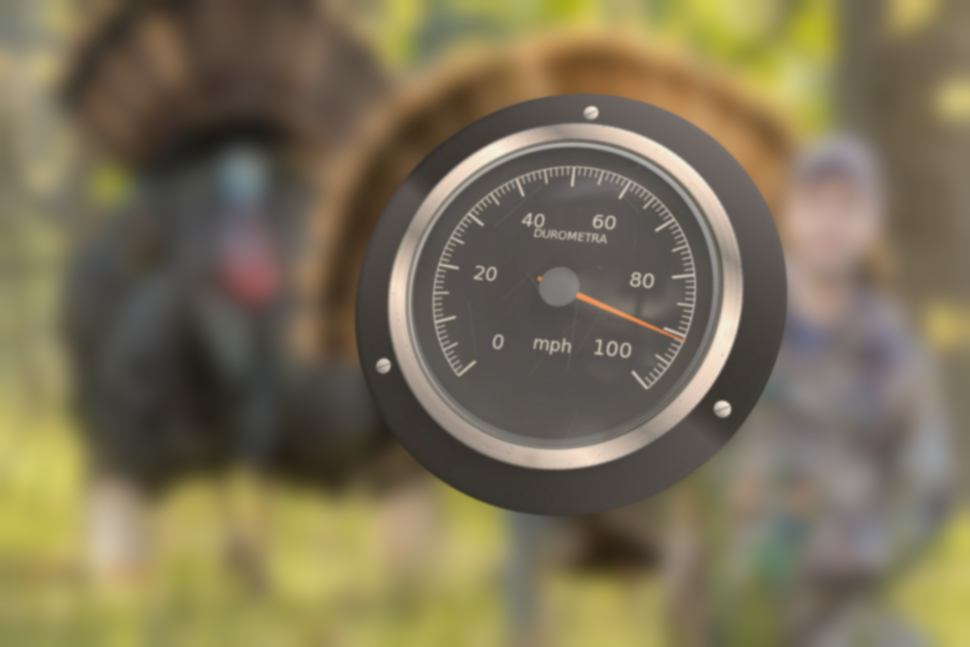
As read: **91** mph
